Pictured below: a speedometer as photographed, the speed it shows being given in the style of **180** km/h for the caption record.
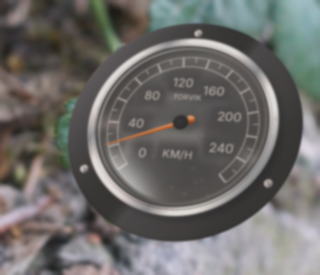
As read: **20** km/h
